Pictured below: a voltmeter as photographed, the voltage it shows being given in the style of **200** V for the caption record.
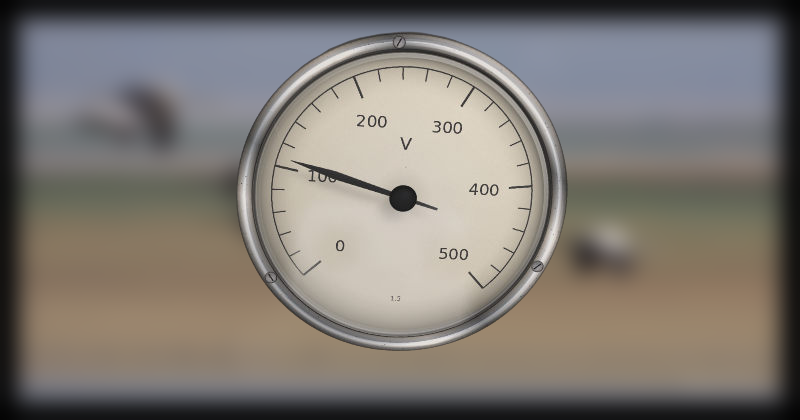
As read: **110** V
